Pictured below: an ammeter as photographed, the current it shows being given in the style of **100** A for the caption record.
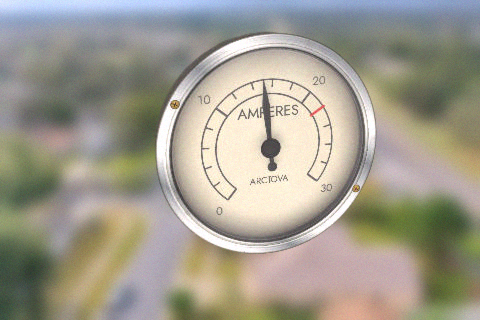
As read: **15** A
